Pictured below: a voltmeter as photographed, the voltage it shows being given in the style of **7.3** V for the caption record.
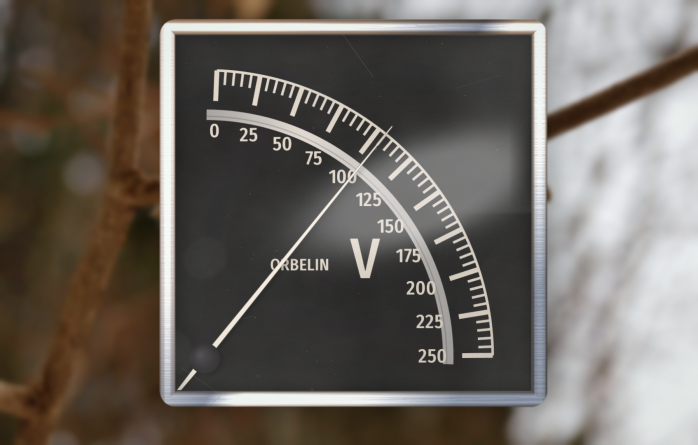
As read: **105** V
